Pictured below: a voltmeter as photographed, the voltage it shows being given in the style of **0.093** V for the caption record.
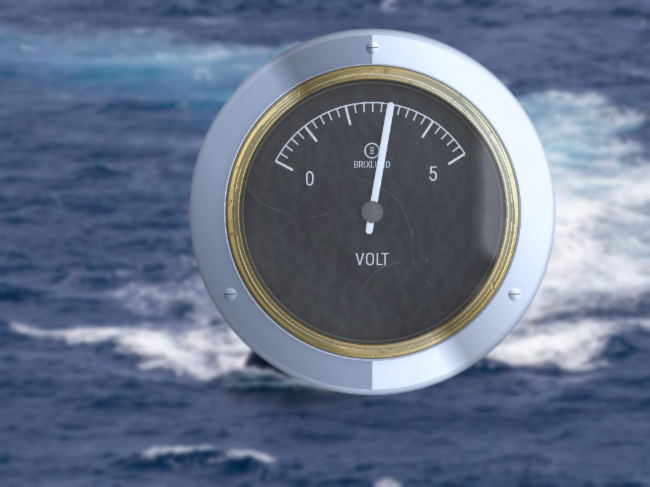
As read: **3** V
